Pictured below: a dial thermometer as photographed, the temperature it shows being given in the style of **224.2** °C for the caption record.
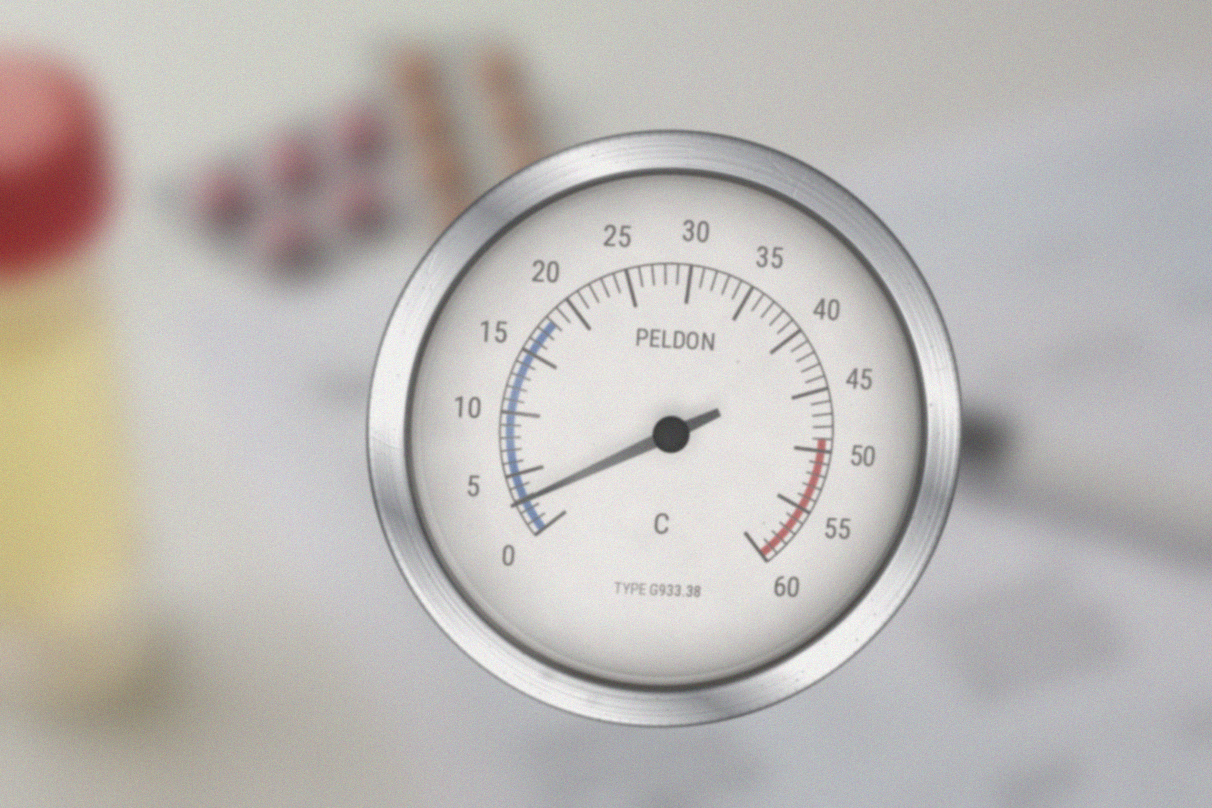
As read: **3** °C
